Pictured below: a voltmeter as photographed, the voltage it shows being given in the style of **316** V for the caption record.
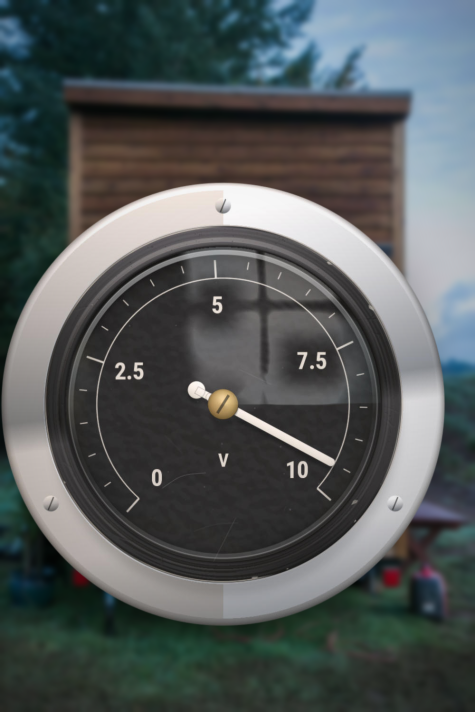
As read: **9.5** V
